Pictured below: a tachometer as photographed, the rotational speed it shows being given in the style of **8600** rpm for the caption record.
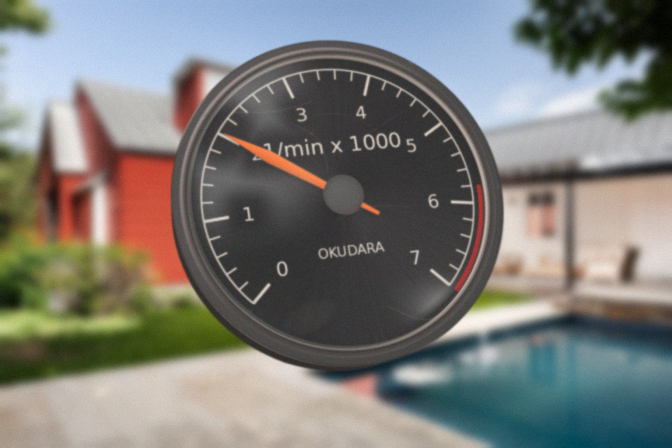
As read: **2000** rpm
